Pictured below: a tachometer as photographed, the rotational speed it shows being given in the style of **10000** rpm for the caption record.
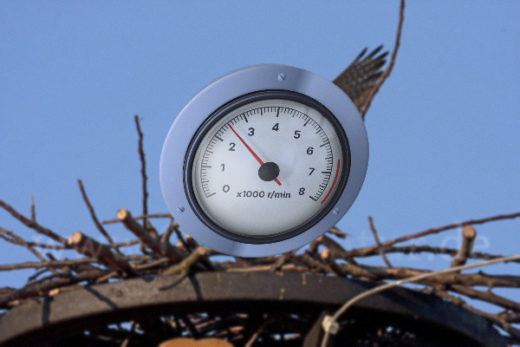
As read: **2500** rpm
